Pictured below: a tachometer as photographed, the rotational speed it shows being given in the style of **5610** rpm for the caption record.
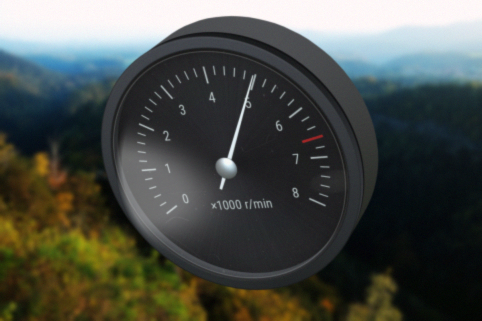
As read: **5000** rpm
